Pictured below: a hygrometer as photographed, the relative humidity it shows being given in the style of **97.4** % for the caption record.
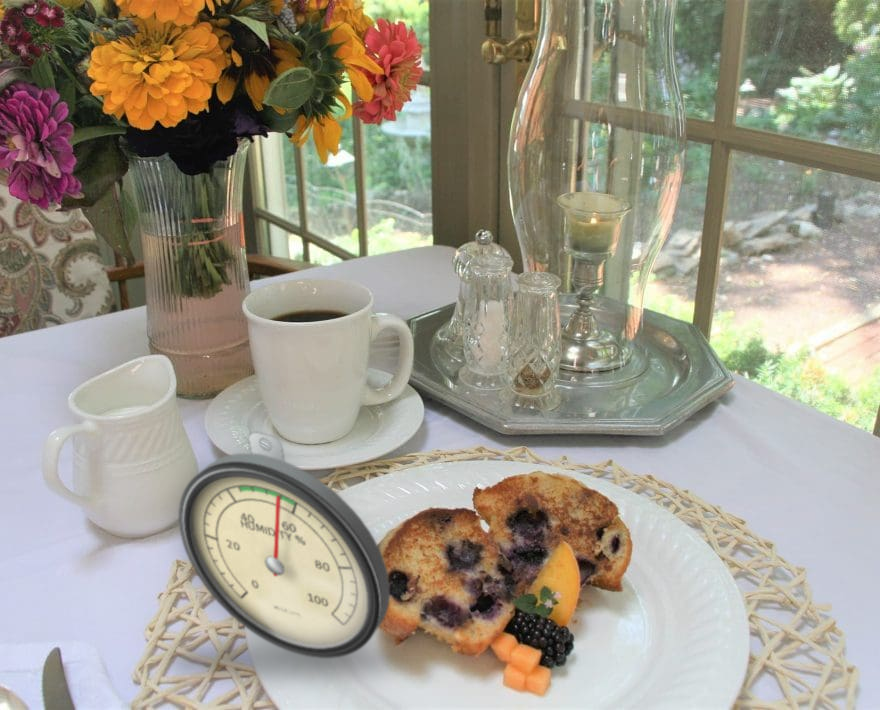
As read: **56** %
